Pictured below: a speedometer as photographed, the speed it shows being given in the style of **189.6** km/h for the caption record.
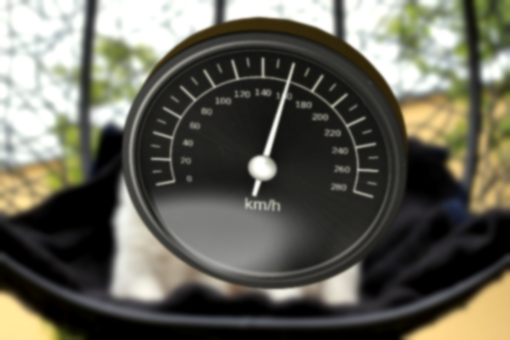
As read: **160** km/h
